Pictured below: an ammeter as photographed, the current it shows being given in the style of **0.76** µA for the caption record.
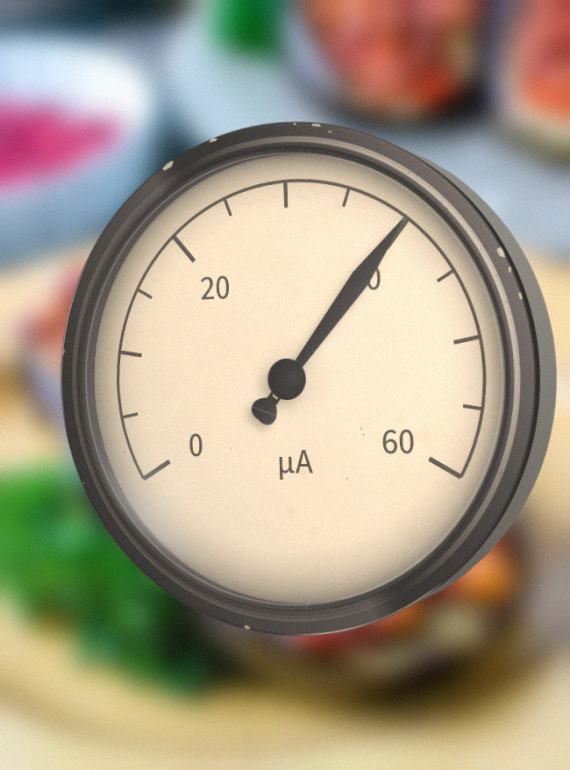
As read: **40** µA
